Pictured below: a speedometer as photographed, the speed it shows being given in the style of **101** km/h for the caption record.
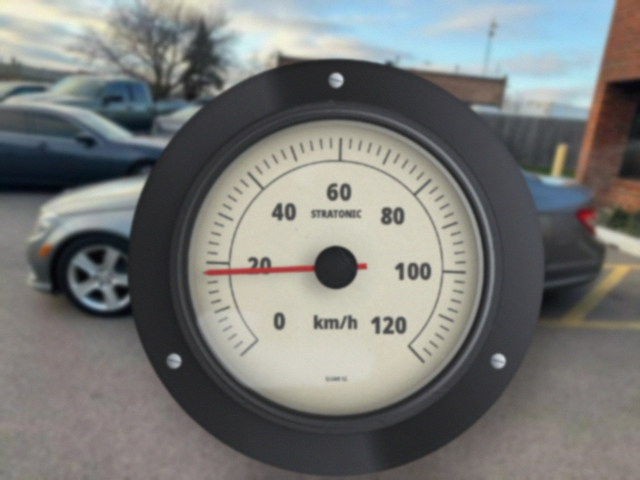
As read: **18** km/h
